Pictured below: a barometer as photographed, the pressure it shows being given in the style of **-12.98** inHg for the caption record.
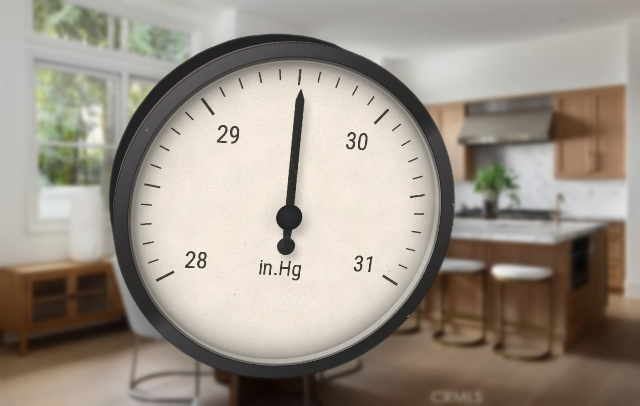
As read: **29.5** inHg
